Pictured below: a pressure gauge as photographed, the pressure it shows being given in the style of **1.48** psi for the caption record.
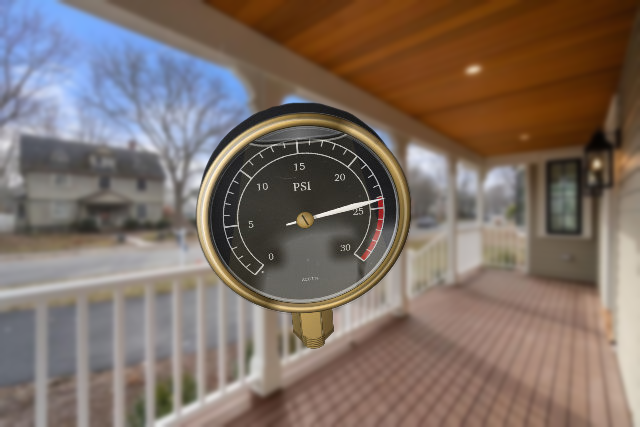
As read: **24** psi
